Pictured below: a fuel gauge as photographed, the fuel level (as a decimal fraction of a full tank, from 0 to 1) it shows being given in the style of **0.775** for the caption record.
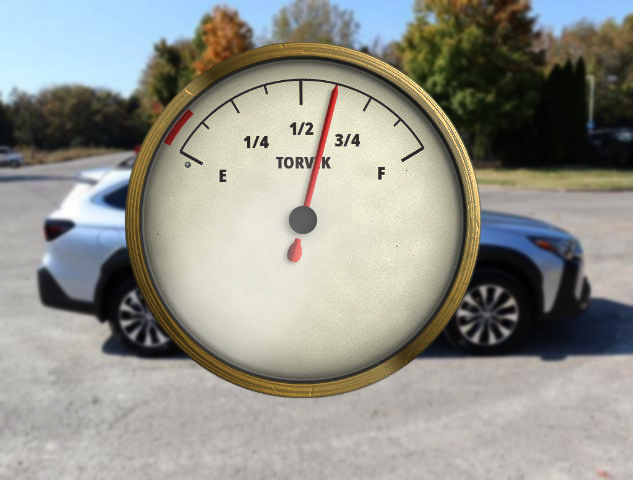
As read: **0.625**
